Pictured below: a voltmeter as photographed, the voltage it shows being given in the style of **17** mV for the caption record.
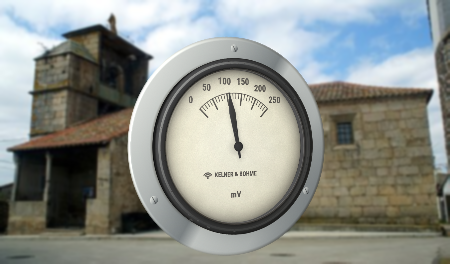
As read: **100** mV
